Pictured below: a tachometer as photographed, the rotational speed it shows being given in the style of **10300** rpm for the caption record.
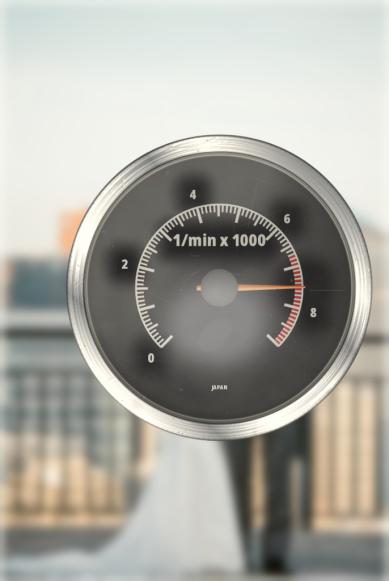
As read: **7500** rpm
